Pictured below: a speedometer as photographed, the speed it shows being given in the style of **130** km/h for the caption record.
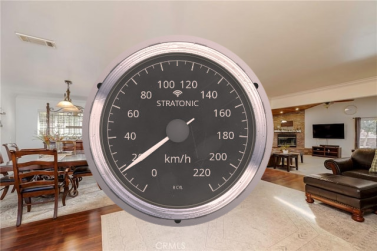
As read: **17.5** km/h
